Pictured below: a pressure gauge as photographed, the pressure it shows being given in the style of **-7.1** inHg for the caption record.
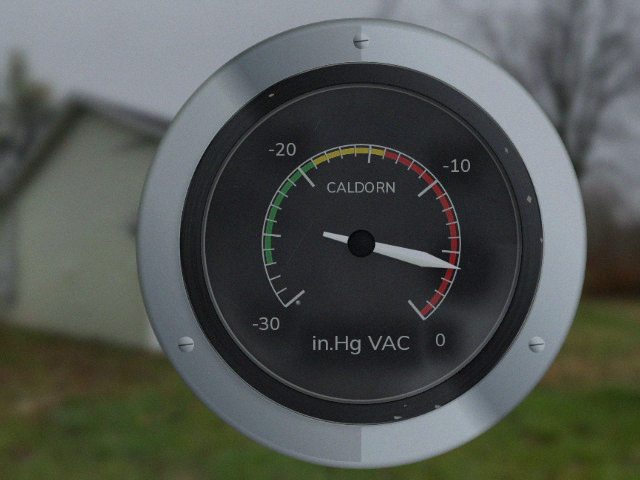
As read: **-4** inHg
